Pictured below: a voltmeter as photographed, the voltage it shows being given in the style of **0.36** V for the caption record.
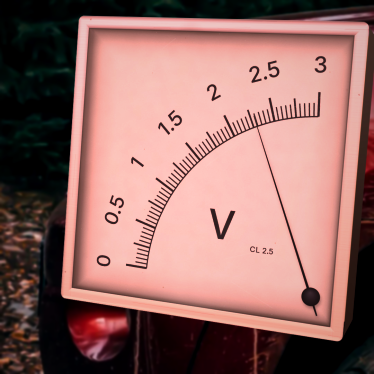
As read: **2.3** V
